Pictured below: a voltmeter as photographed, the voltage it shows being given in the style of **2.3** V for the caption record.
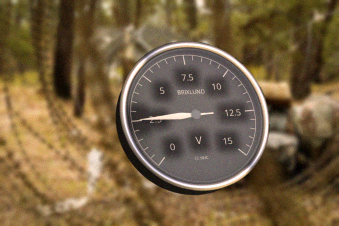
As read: **2.5** V
